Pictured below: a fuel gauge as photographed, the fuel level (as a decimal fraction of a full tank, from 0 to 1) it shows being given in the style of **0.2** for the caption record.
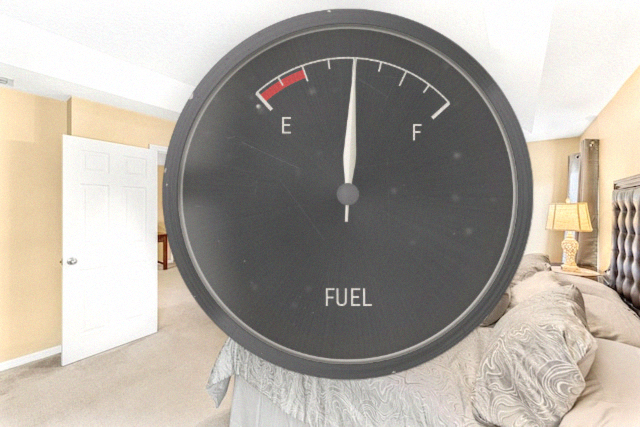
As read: **0.5**
